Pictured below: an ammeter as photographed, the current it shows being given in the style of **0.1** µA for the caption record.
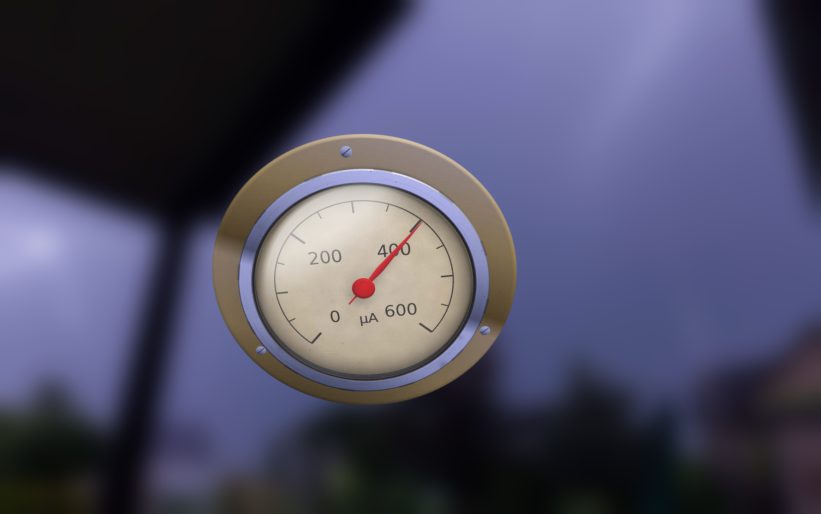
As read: **400** µA
